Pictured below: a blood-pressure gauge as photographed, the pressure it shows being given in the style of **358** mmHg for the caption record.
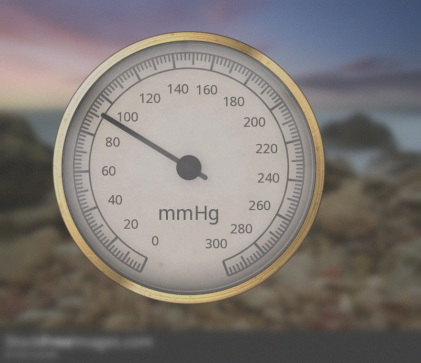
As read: **92** mmHg
